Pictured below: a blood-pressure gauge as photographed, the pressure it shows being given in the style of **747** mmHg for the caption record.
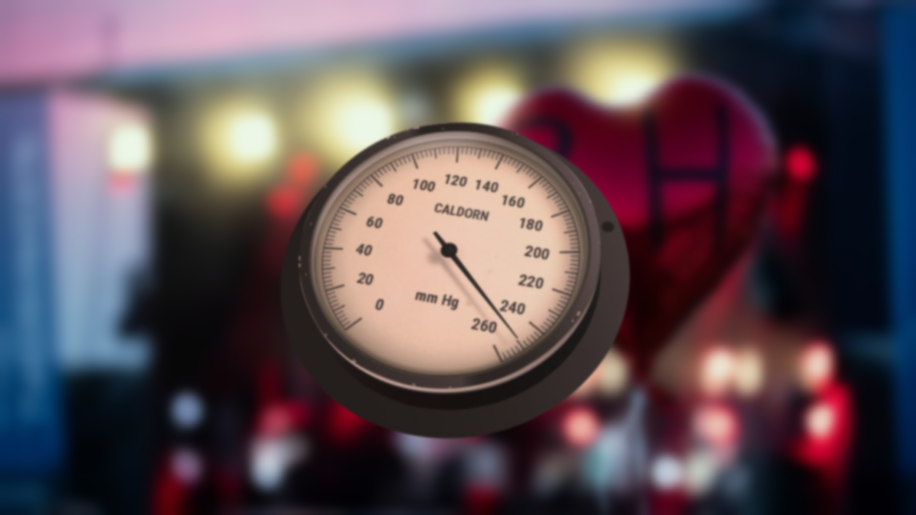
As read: **250** mmHg
